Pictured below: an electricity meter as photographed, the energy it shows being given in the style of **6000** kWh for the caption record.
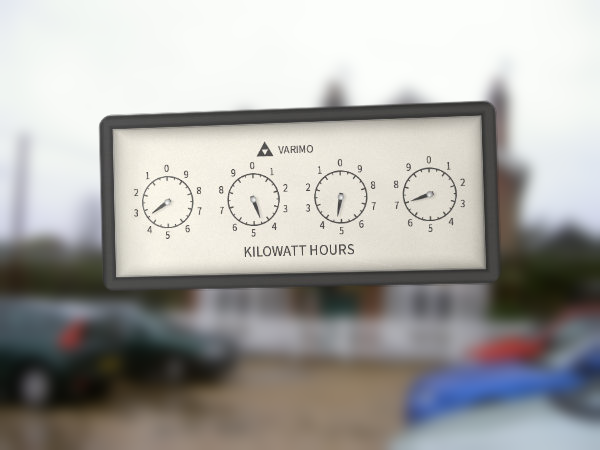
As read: **3447** kWh
